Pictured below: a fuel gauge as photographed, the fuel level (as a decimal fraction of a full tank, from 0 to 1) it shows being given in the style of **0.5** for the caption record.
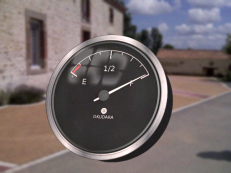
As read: **1**
